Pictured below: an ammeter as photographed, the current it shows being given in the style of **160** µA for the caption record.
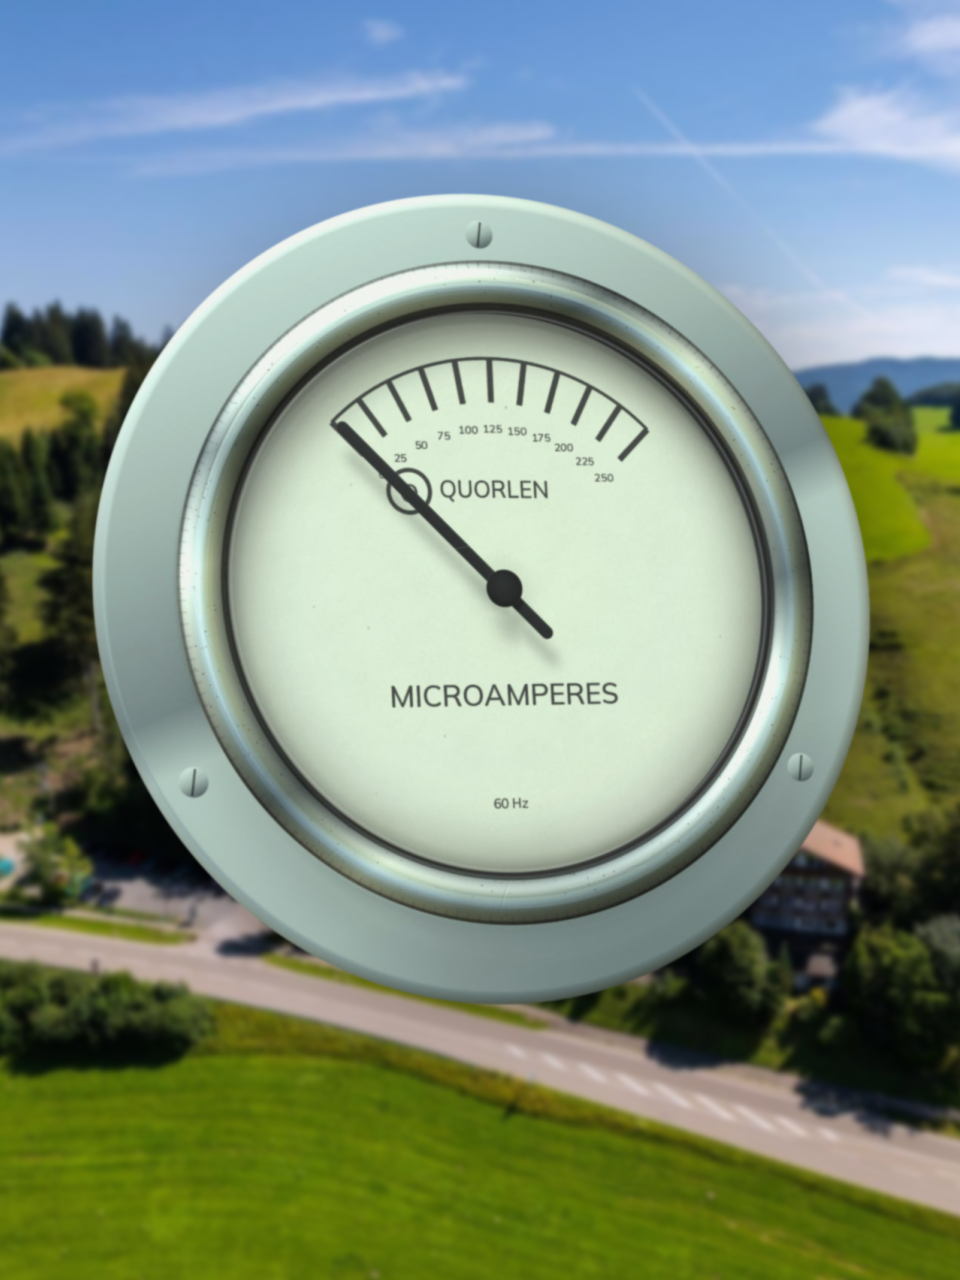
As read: **0** µA
